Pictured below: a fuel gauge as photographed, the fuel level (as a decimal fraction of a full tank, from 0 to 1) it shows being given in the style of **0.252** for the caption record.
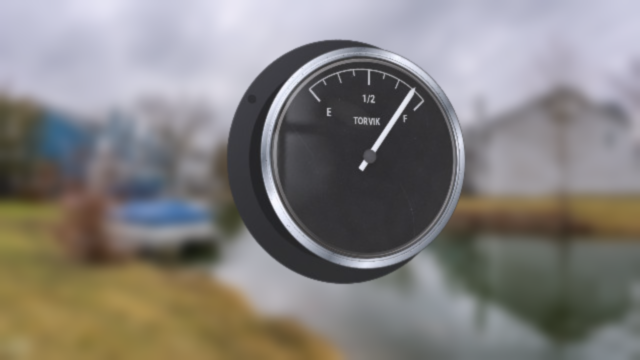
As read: **0.875**
